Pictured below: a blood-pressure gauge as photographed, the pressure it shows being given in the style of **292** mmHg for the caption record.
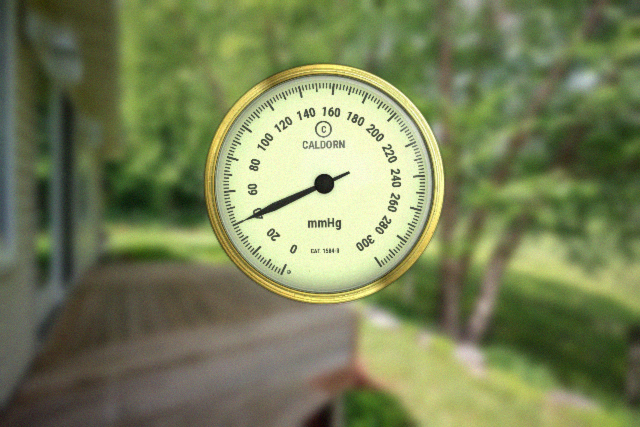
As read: **40** mmHg
